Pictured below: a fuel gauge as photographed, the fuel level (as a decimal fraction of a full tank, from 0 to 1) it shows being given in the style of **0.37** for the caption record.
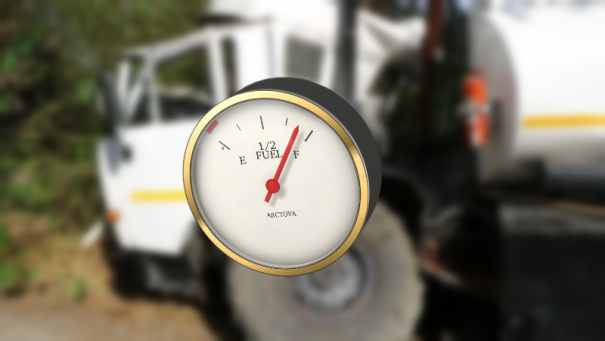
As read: **0.875**
